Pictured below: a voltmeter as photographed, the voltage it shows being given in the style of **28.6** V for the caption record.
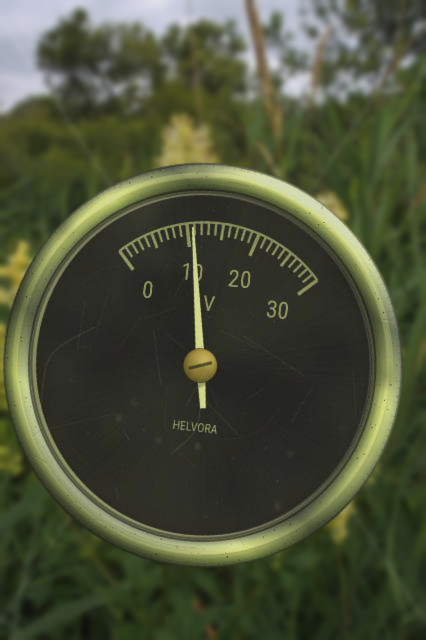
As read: **11** V
